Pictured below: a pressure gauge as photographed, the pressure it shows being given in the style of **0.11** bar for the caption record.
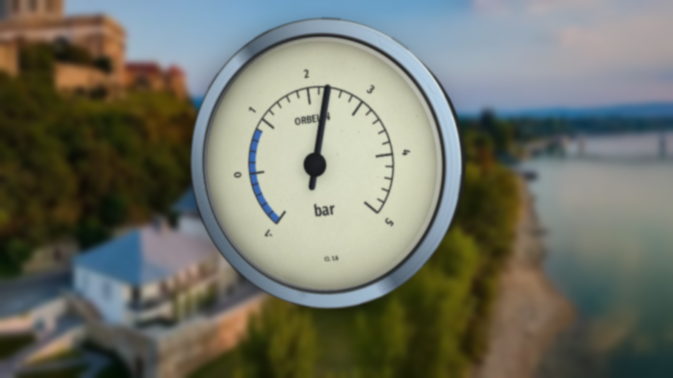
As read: **2.4** bar
